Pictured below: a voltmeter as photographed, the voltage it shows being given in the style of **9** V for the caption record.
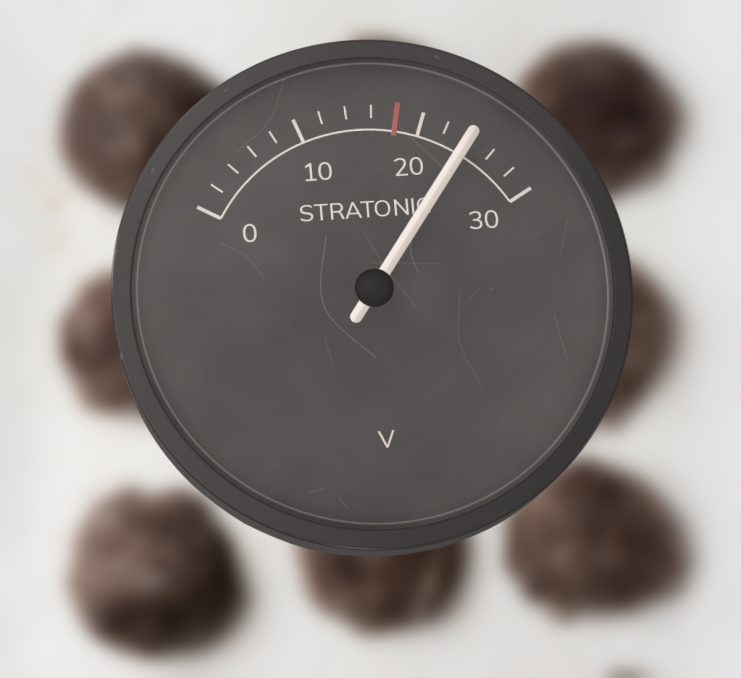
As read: **24** V
